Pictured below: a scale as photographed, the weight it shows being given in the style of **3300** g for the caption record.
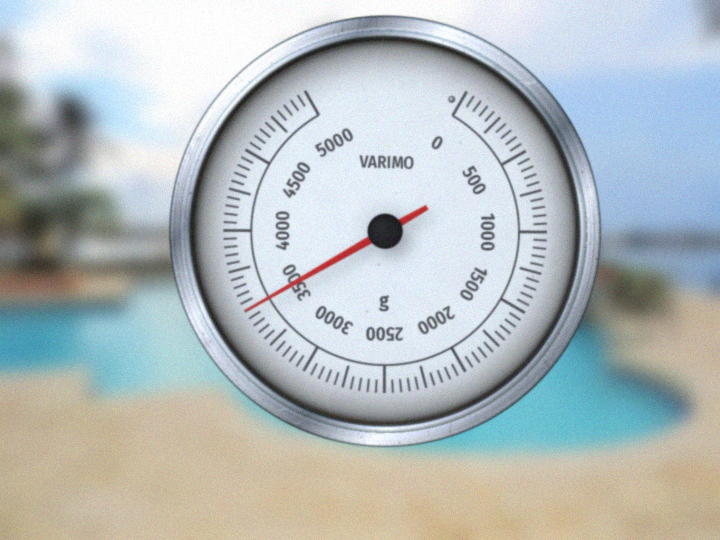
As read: **3500** g
